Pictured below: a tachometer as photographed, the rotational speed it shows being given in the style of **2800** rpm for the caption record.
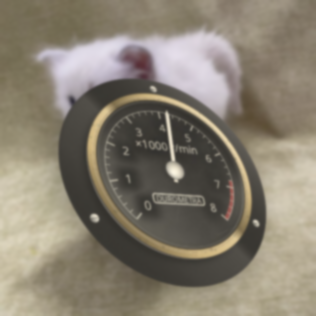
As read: **4200** rpm
